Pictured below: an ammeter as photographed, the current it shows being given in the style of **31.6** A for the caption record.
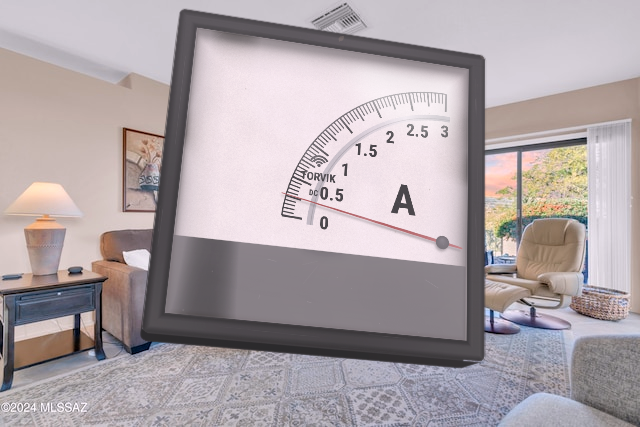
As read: **0.25** A
